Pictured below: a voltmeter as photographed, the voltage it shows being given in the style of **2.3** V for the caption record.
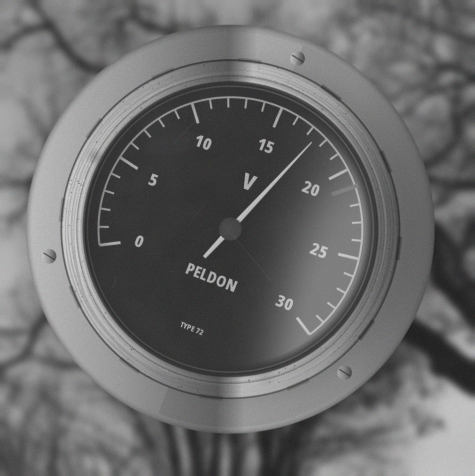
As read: **17.5** V
